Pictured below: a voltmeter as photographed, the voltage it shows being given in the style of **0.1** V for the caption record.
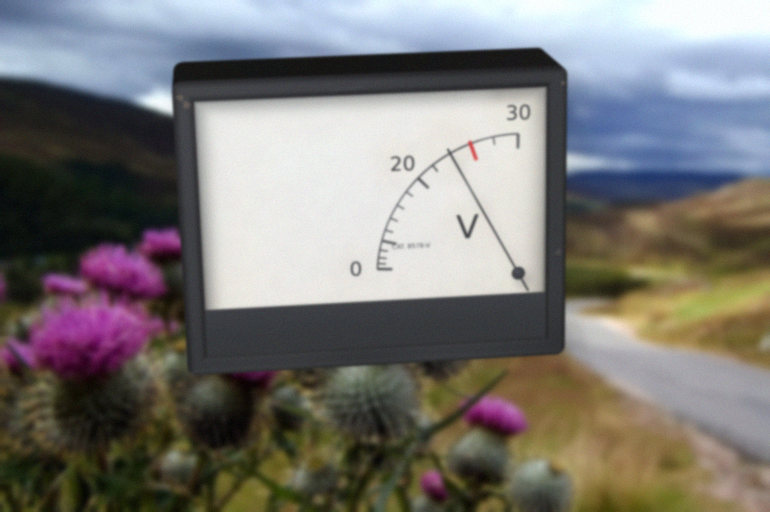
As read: **24** V
